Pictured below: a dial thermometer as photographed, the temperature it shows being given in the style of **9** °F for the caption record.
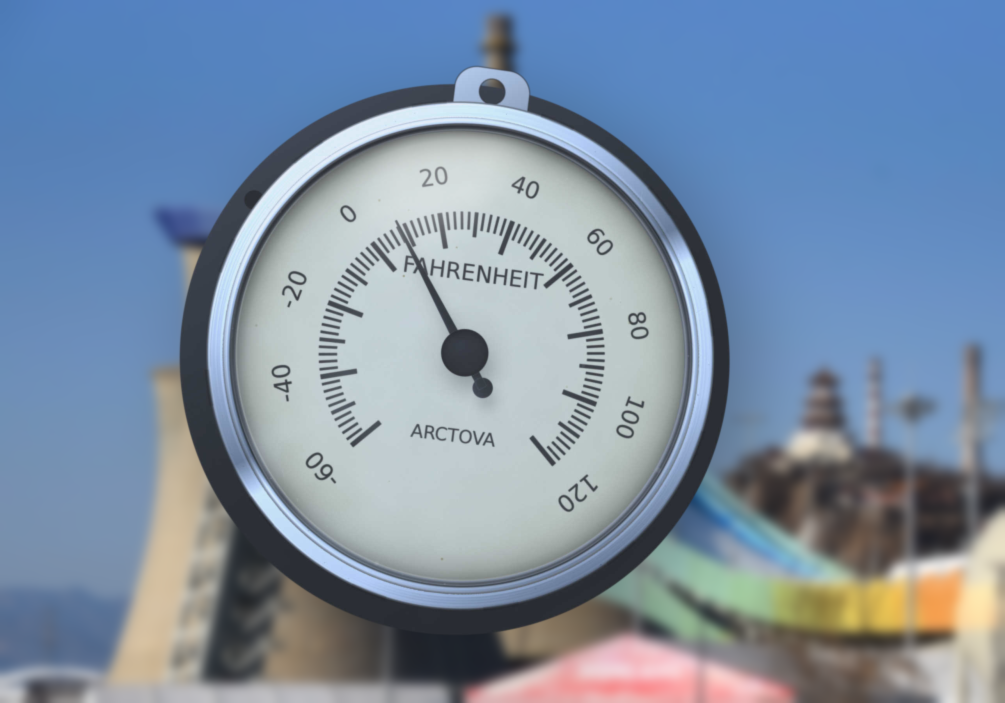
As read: **8** °F
